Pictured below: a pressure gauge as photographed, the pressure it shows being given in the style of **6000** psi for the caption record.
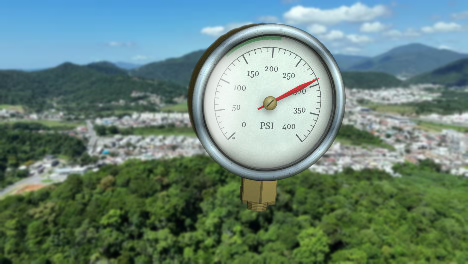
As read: **290** psi
